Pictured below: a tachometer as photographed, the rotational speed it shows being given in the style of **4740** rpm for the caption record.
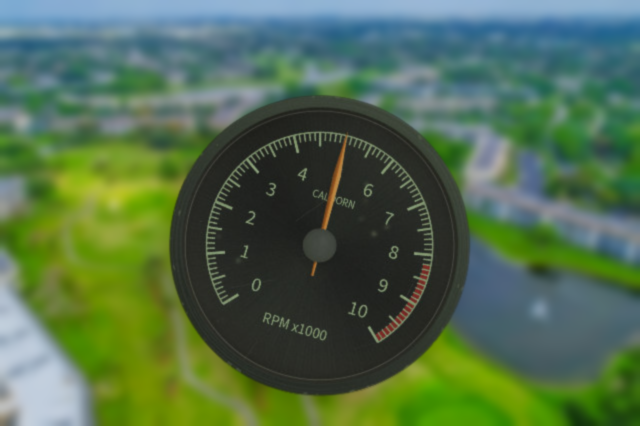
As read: **5000** rpm
